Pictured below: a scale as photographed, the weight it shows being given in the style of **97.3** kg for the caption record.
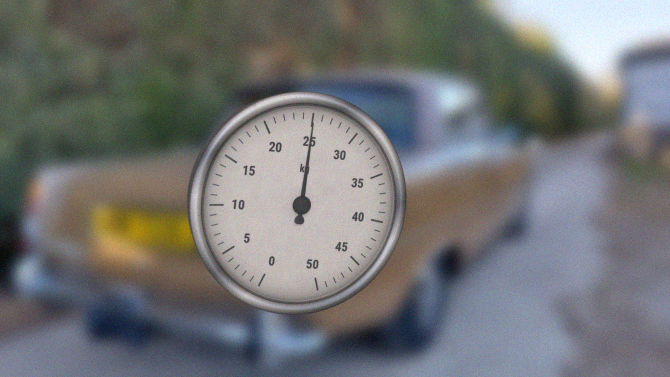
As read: **25** kg
